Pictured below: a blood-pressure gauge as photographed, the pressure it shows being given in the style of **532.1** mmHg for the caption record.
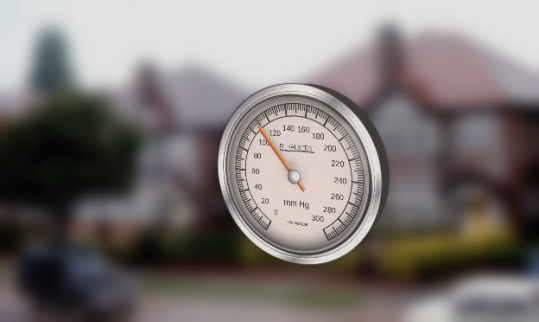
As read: **110** mmHg
